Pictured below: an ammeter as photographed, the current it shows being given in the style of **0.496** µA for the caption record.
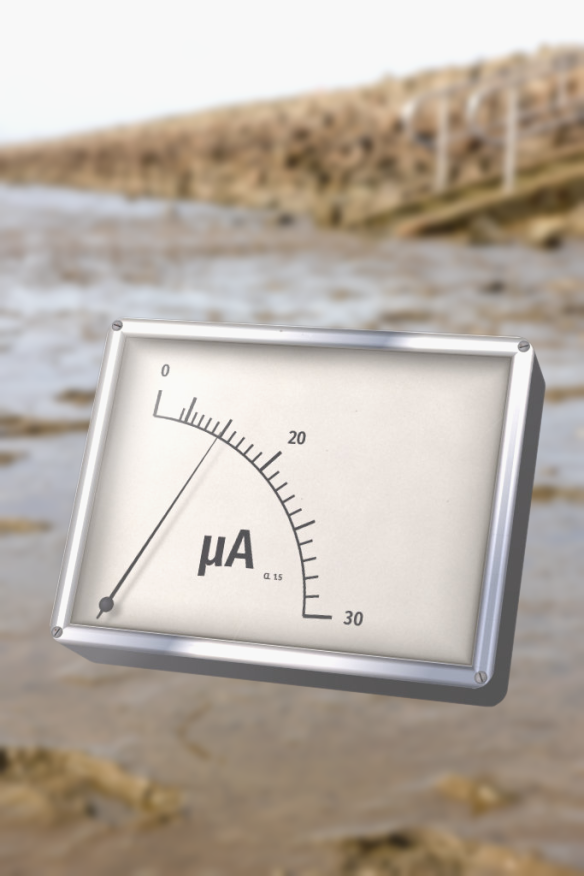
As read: **15** µA
